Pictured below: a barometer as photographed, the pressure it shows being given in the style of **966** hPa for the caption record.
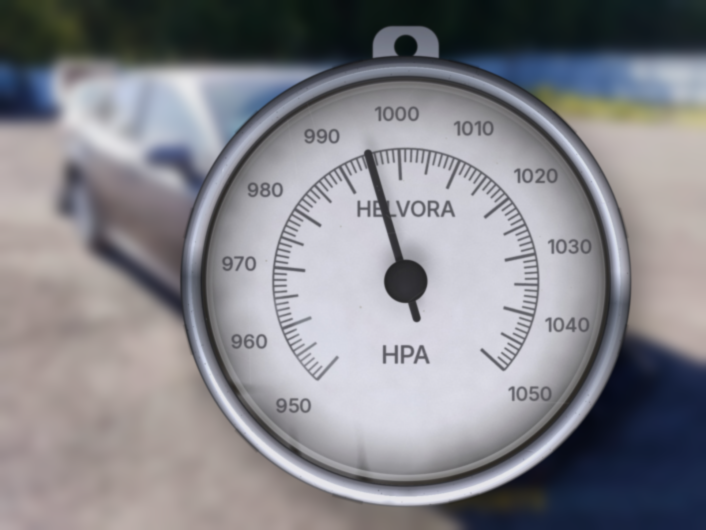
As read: **995** hPa
